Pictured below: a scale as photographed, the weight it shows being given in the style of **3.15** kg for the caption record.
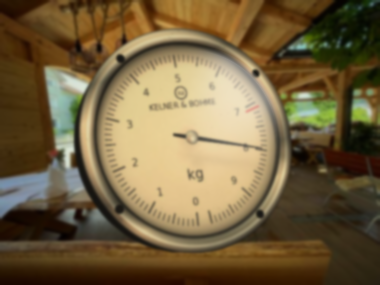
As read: **8** kg
